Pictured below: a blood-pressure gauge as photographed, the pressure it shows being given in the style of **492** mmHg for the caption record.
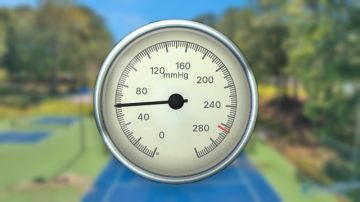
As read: **60** mmHg
